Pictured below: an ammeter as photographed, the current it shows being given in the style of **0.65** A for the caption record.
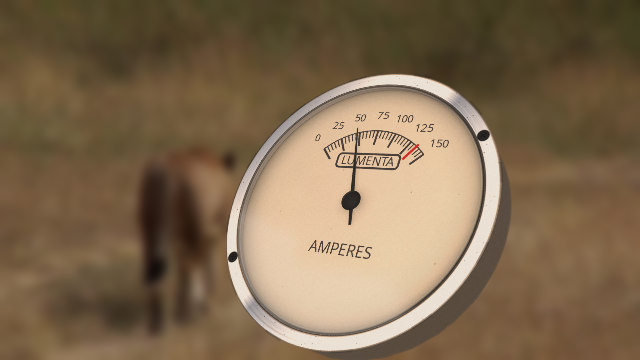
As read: **50** A
